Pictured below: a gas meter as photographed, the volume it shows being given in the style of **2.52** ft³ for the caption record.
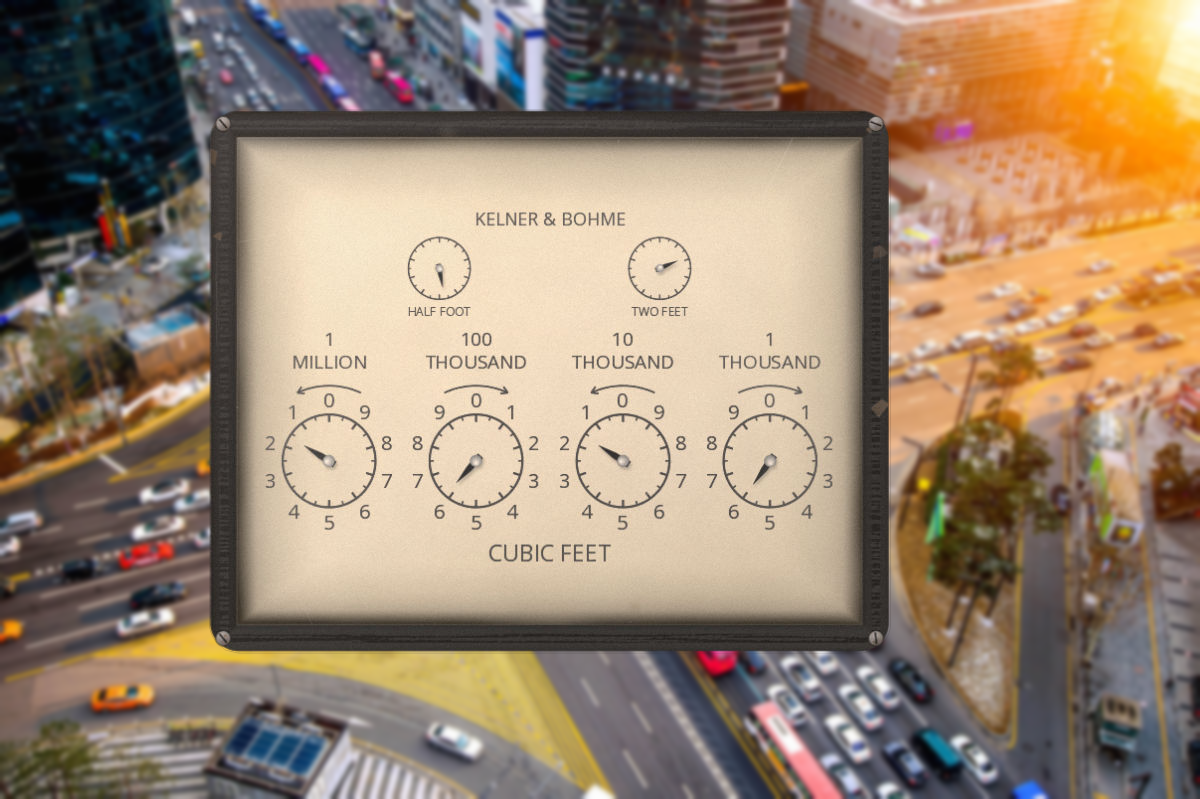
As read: **161600** ft³
